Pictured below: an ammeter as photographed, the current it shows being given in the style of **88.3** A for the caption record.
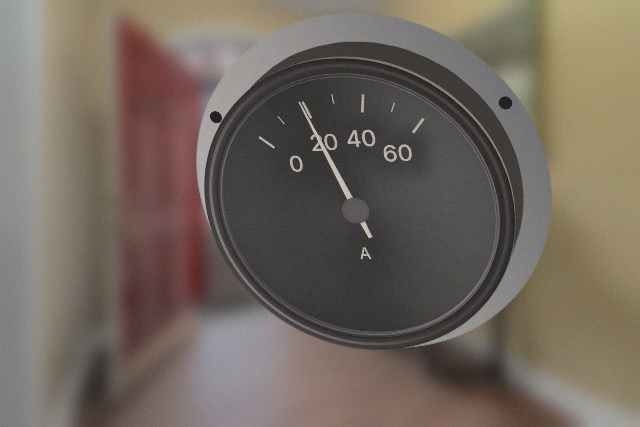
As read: **20** A
